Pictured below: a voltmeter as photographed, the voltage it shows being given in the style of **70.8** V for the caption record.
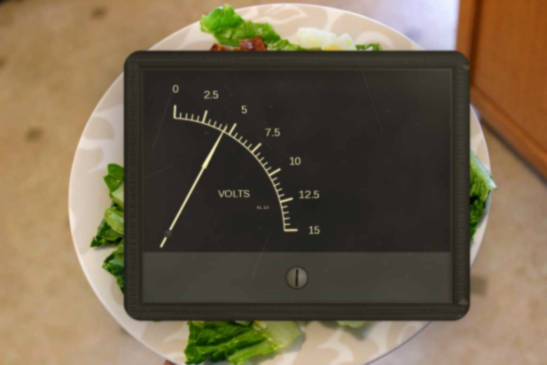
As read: **4.5** V
